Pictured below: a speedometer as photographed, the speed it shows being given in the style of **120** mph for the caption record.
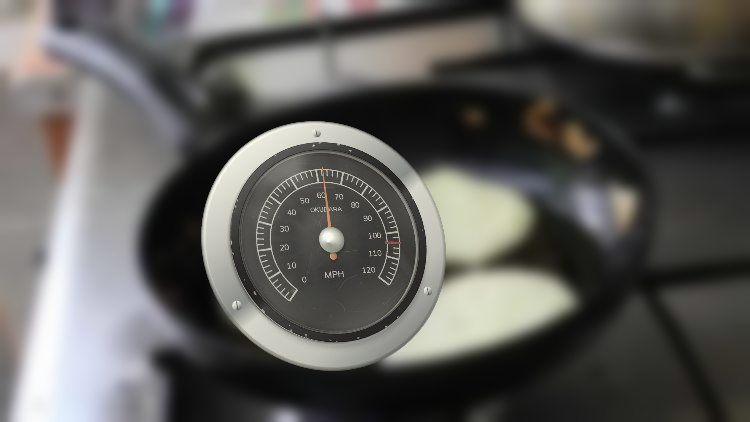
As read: **62** mph
